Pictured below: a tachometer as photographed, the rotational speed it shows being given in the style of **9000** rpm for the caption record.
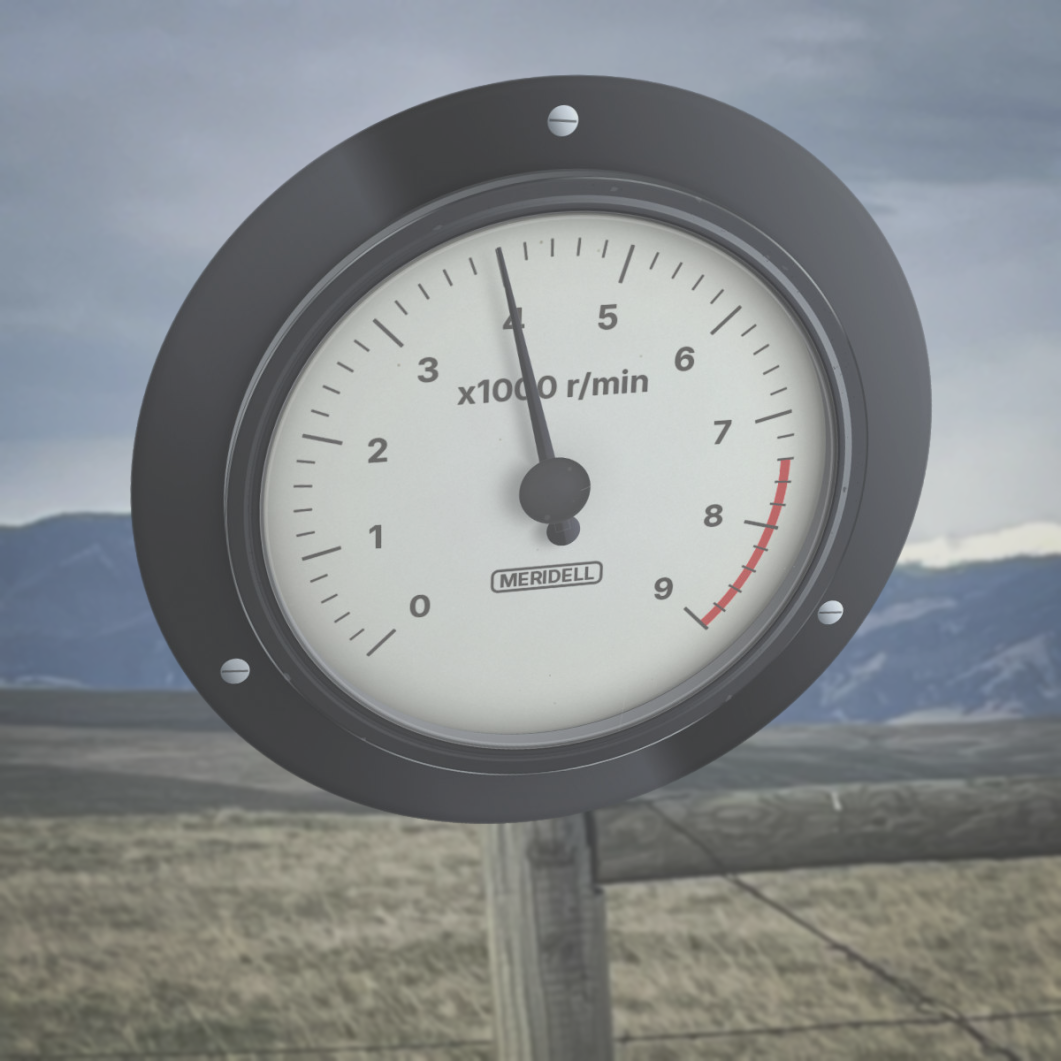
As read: **4000** rpm
